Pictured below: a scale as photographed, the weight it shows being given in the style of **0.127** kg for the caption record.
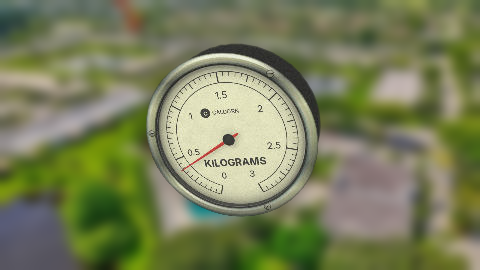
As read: **0.4** kg
